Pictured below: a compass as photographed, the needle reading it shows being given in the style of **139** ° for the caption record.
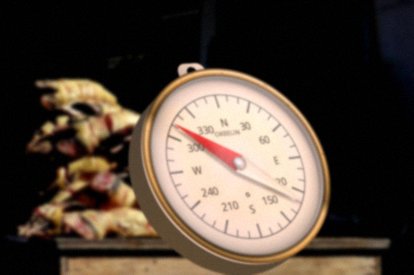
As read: **310** °
